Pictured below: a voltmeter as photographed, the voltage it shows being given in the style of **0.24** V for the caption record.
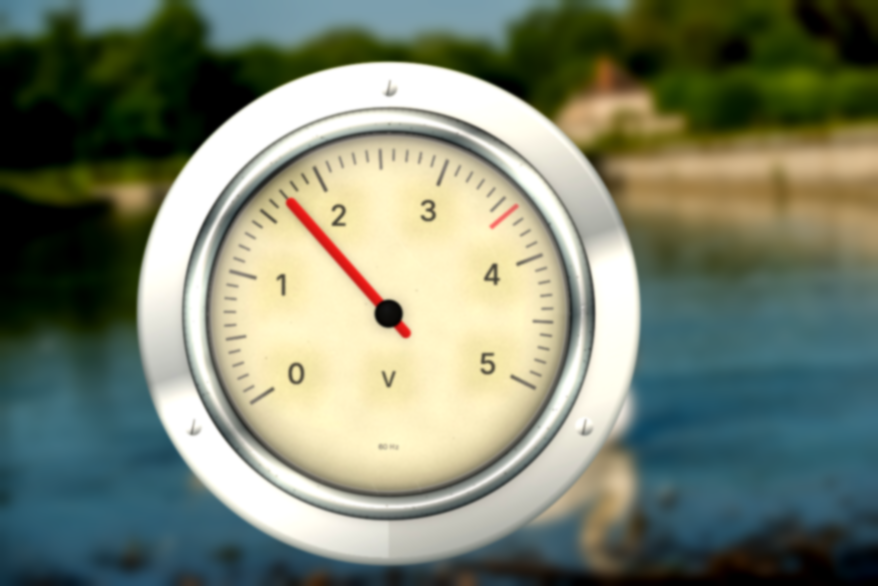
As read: **1.7** V
